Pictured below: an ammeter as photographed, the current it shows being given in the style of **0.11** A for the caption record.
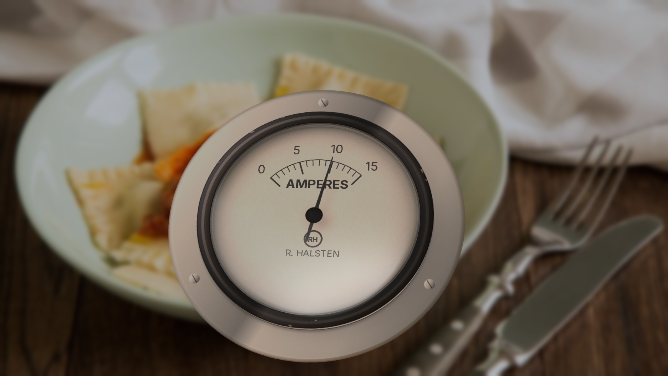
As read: **10** A
